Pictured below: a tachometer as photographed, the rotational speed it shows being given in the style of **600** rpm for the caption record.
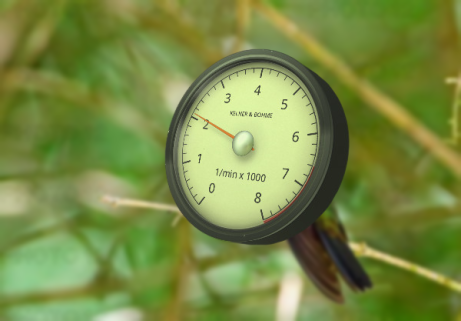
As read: **2100** rpm
